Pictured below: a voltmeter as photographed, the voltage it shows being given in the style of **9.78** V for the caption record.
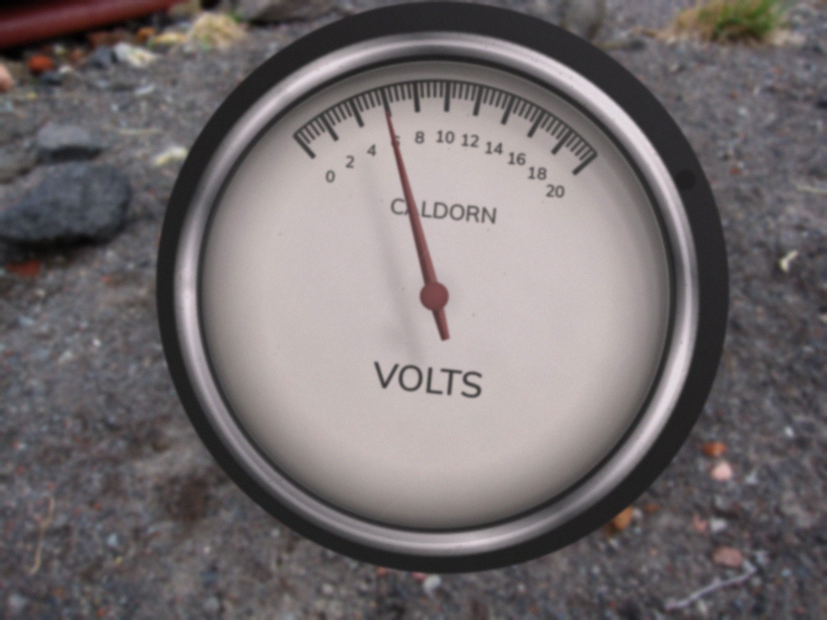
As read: **6** V
